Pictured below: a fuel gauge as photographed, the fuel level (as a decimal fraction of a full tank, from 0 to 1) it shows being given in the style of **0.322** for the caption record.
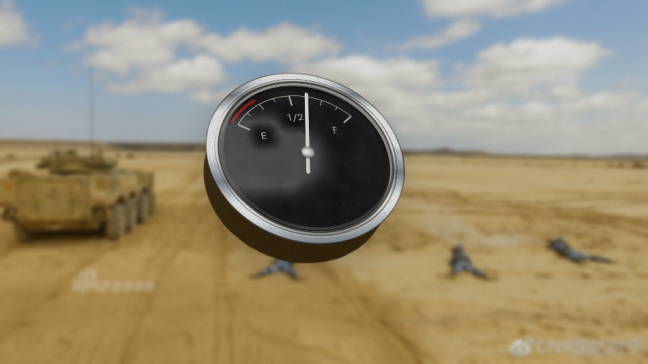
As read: **0.625**
